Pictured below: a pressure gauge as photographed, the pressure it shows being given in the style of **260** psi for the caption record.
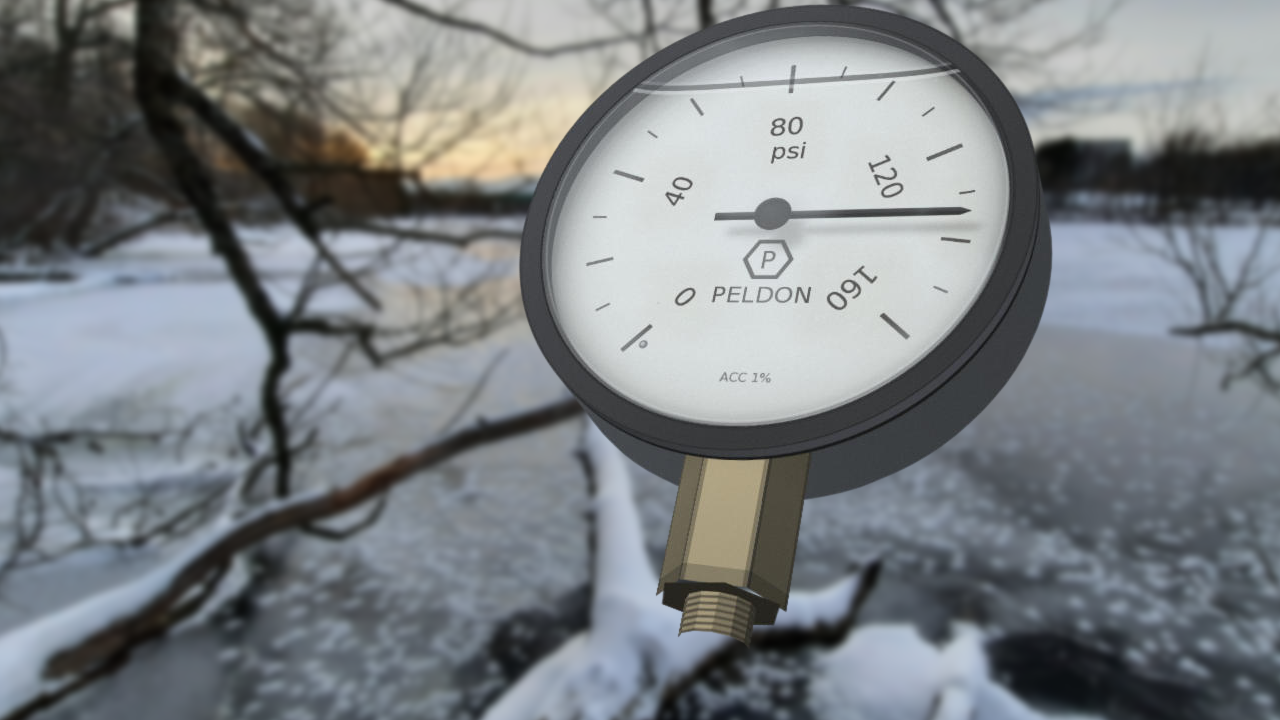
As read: **135** psi
